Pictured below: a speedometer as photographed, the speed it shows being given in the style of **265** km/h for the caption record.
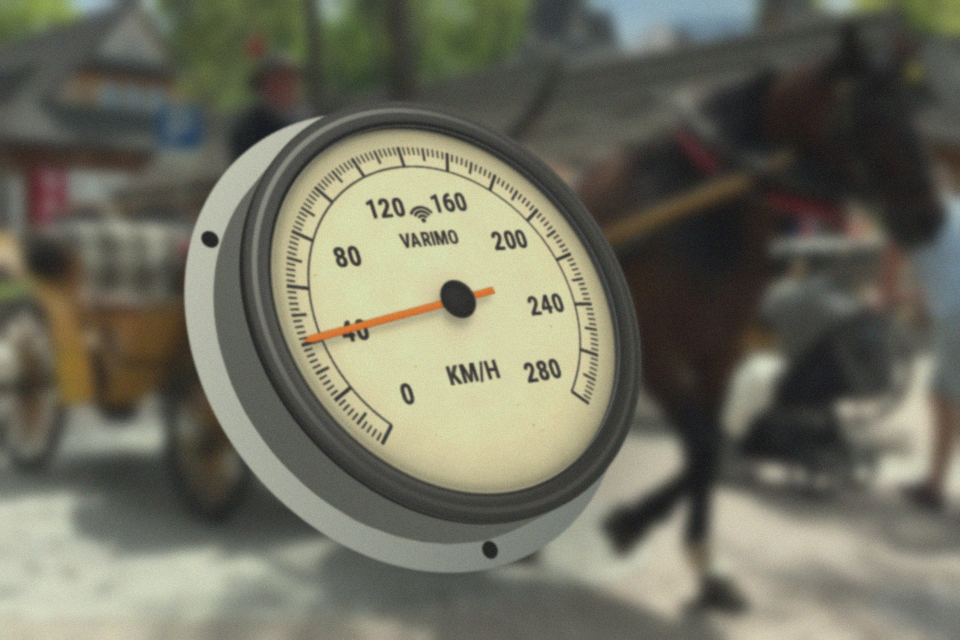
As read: **40** km/h
